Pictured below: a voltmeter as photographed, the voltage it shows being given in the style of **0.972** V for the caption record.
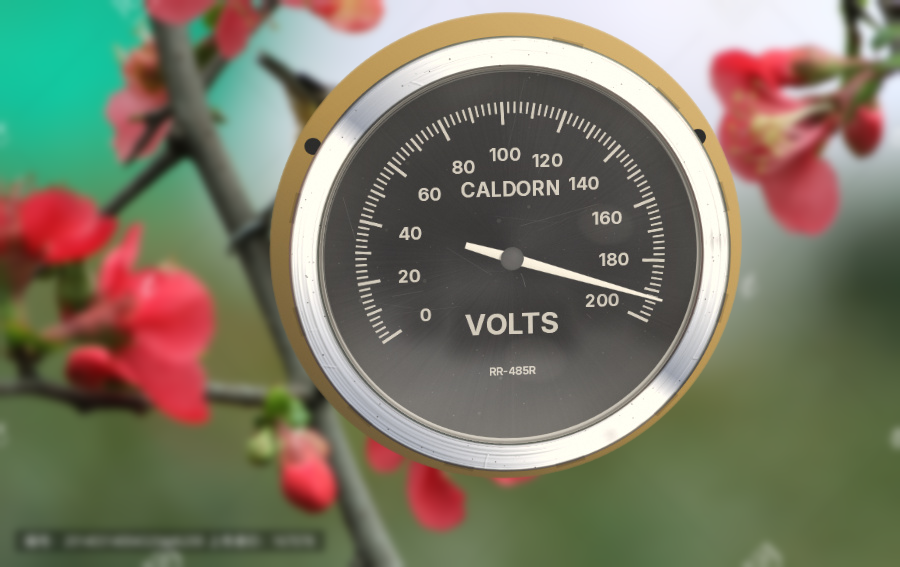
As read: **192** V
